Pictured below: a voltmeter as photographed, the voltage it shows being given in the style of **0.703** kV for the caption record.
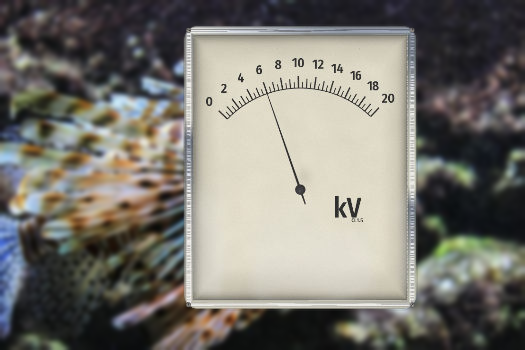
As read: **6** kV
